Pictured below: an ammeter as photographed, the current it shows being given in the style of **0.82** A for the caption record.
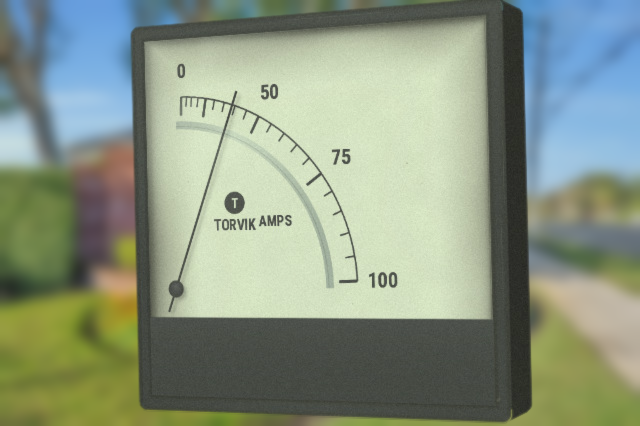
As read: **40** A
